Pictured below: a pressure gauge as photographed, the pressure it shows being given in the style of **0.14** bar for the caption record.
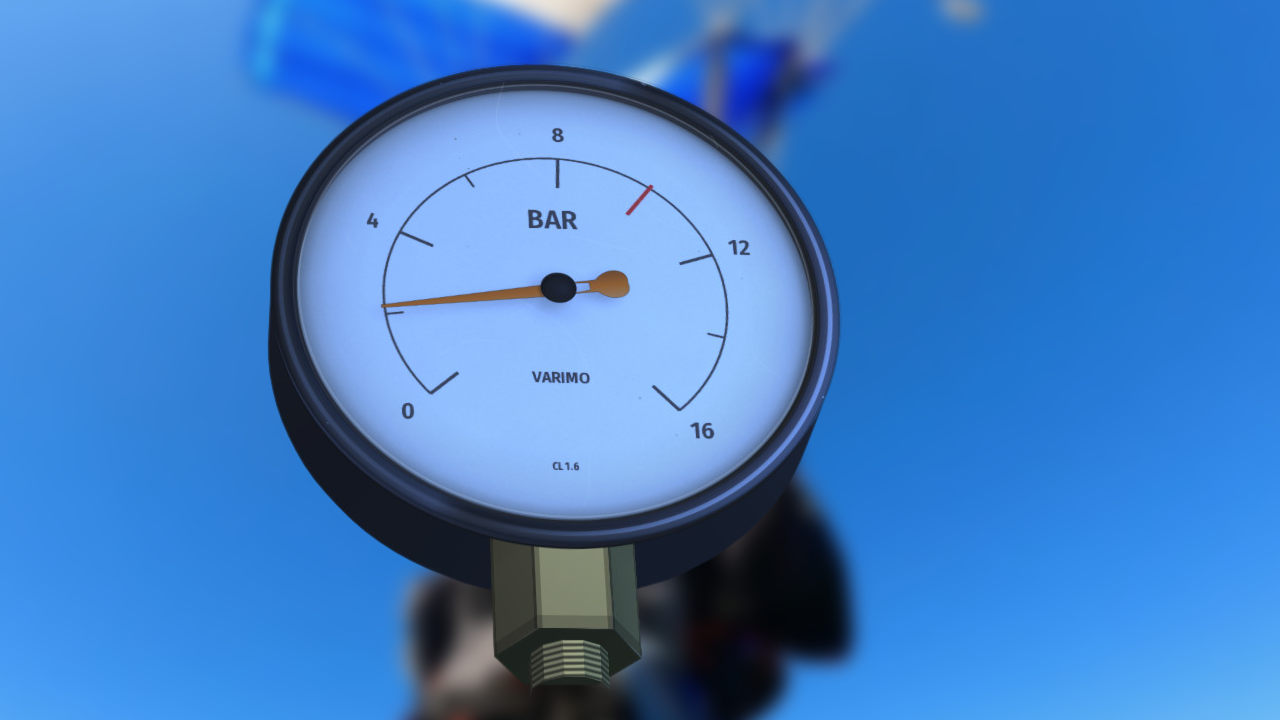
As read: **2** bar
